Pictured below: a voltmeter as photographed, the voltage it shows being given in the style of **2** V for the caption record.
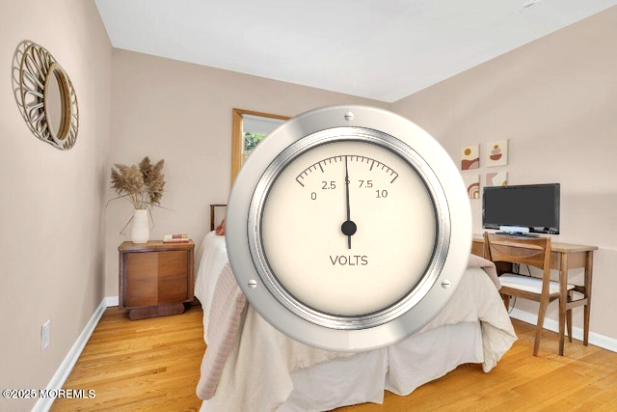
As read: **5** V
